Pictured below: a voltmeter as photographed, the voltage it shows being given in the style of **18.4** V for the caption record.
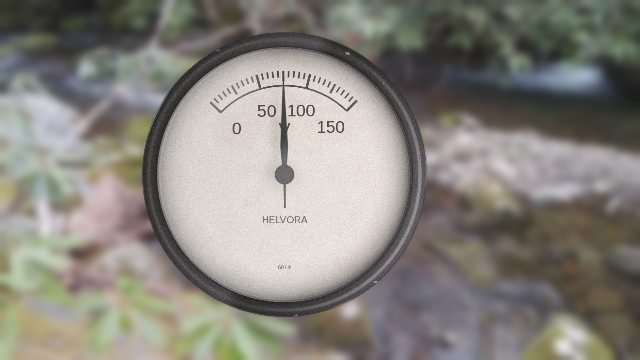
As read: **75** V
